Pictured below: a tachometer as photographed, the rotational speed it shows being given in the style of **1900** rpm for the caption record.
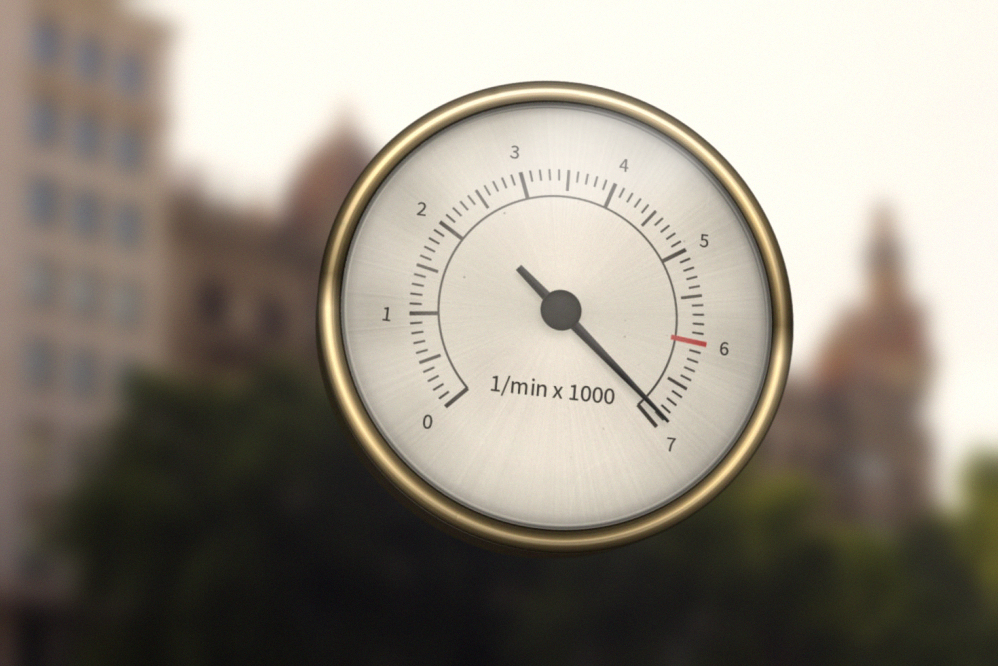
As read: **6900** rpm
